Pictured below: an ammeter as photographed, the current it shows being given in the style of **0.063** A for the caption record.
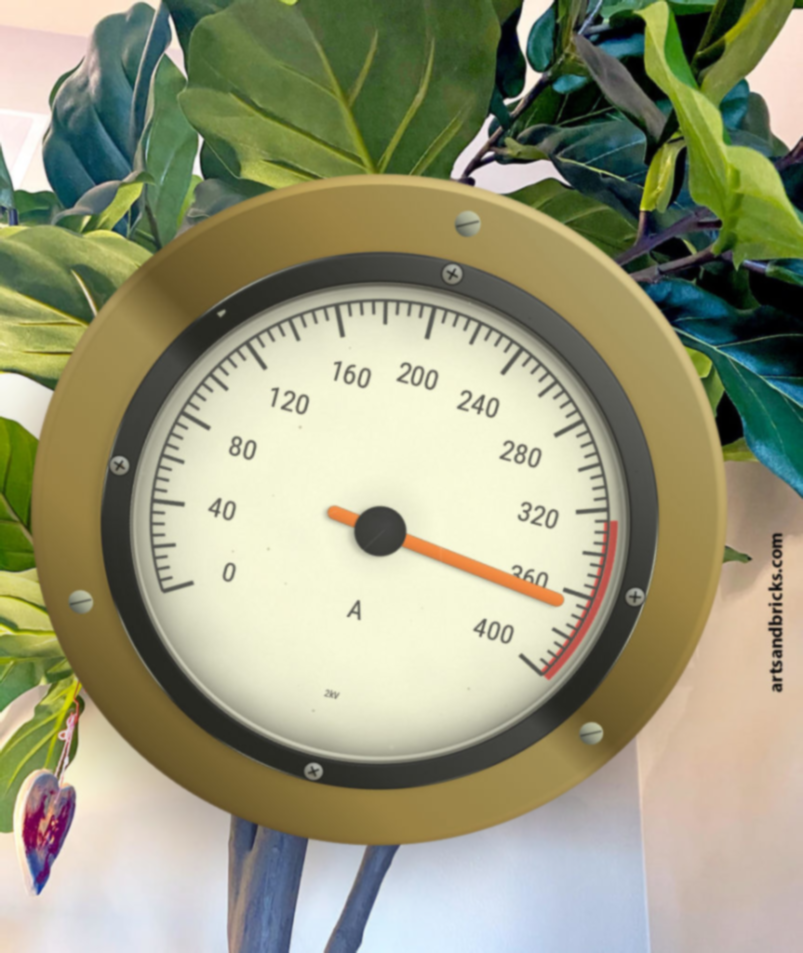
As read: **365** A
